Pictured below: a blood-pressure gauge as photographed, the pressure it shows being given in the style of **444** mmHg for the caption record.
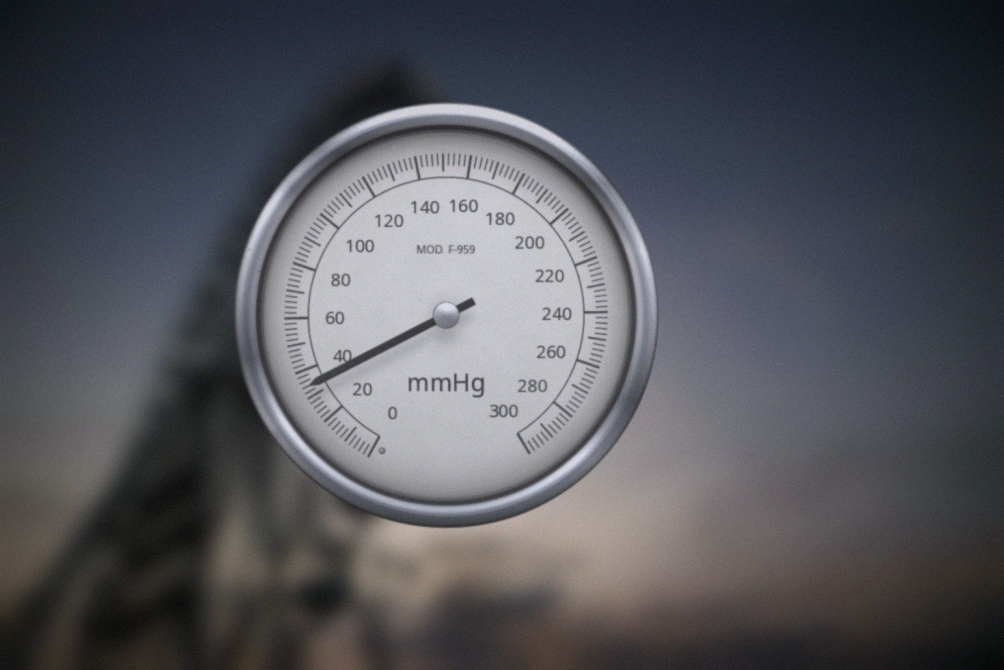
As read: **34** mmHg
